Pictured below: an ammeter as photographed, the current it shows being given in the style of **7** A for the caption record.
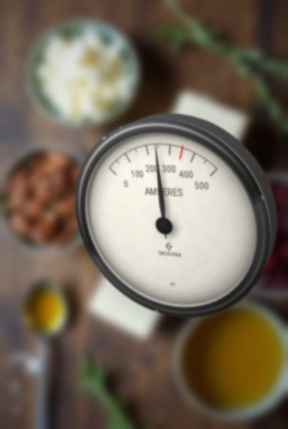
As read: **250** A
